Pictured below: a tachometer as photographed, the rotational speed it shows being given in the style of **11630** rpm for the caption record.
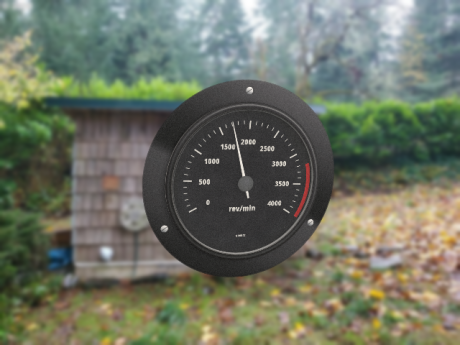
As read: **1700** rpm
